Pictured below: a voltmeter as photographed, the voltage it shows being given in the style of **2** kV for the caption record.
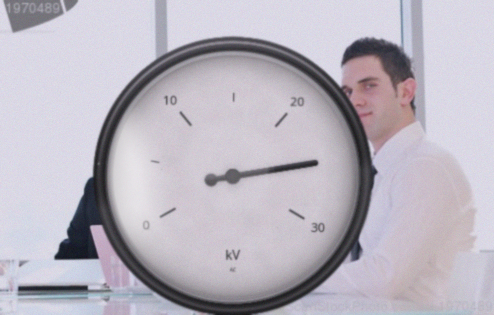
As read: **25** kV
